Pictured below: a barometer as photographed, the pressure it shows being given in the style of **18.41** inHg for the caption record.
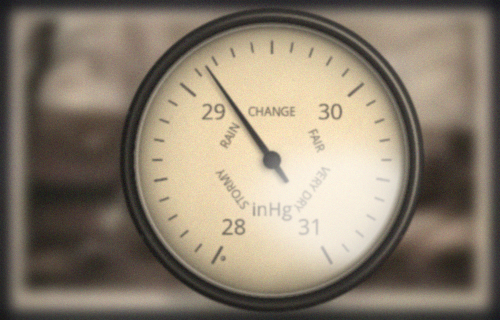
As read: **29.15** inHg
